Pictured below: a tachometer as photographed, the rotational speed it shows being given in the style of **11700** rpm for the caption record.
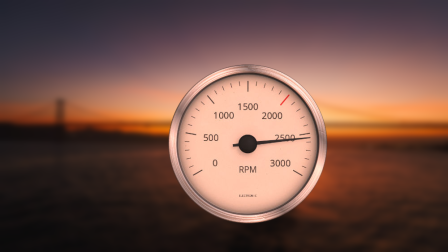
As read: **2550** rpm
